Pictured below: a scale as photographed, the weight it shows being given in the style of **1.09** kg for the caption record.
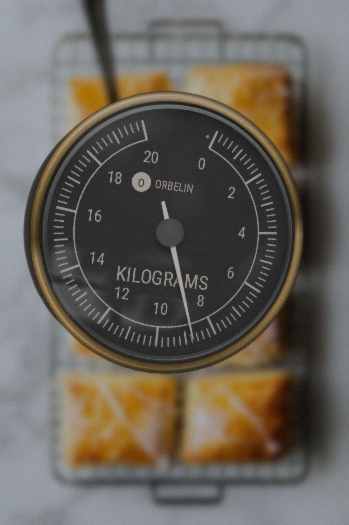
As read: **8.8** kg
